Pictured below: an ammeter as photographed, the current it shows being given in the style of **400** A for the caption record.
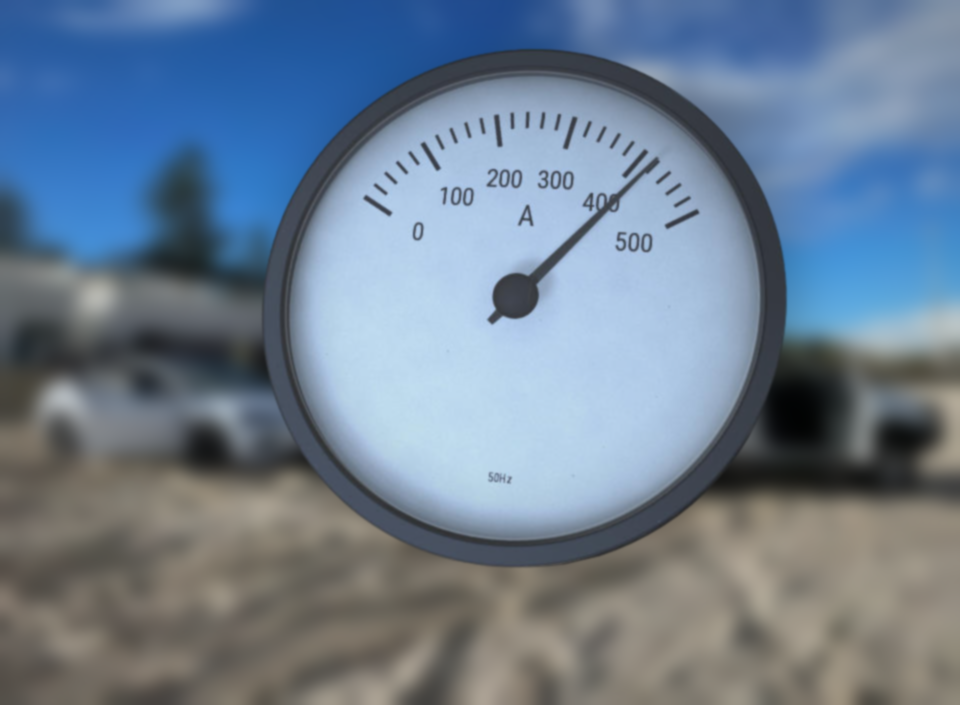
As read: **420** A
